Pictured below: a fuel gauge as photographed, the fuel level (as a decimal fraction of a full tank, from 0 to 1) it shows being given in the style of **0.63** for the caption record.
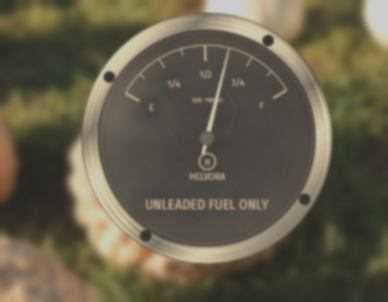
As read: **0.625**
